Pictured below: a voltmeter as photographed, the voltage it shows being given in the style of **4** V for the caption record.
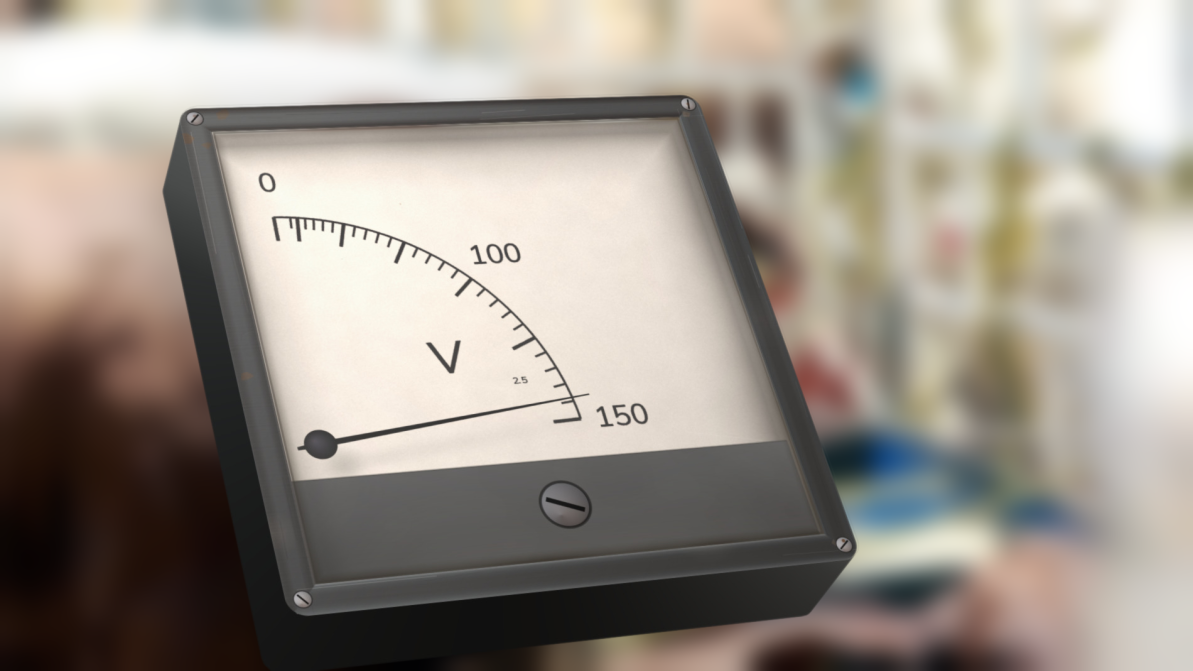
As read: **145** V
